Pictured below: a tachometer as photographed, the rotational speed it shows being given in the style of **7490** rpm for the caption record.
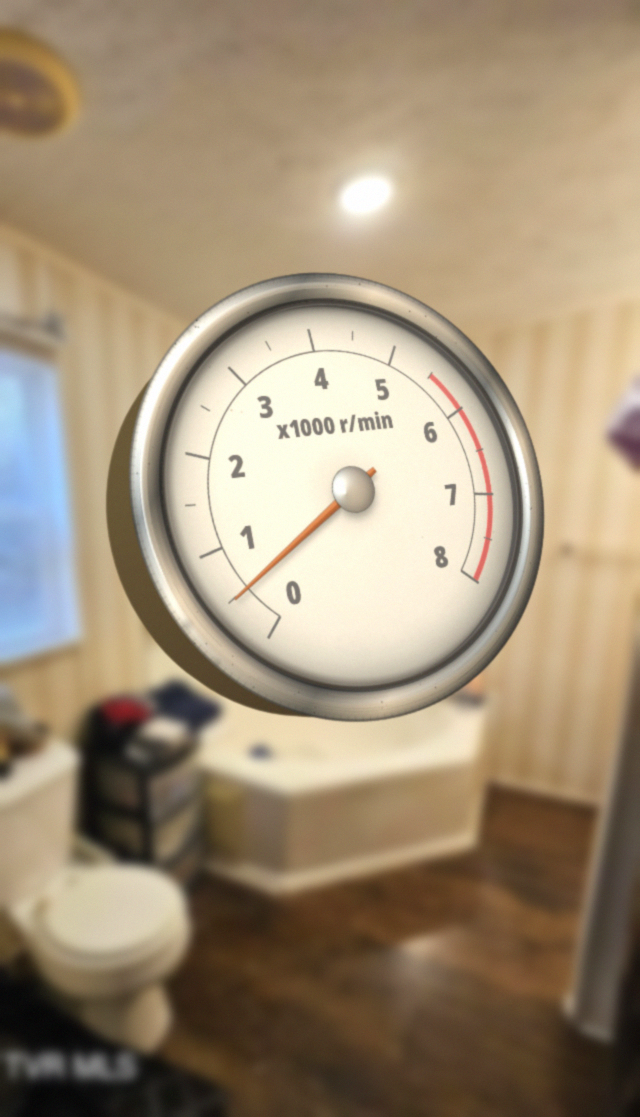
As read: **500** rpm
